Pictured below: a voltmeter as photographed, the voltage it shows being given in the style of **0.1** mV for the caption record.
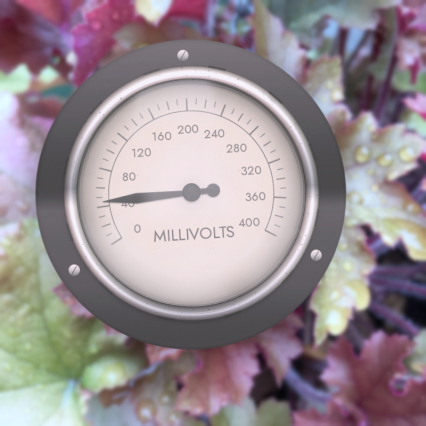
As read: **45** mV
